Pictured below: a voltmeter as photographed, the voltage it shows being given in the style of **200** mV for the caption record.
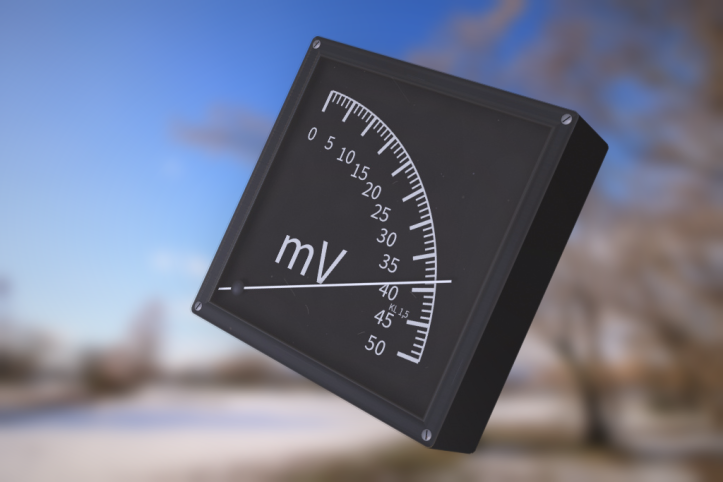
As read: **39** mV
